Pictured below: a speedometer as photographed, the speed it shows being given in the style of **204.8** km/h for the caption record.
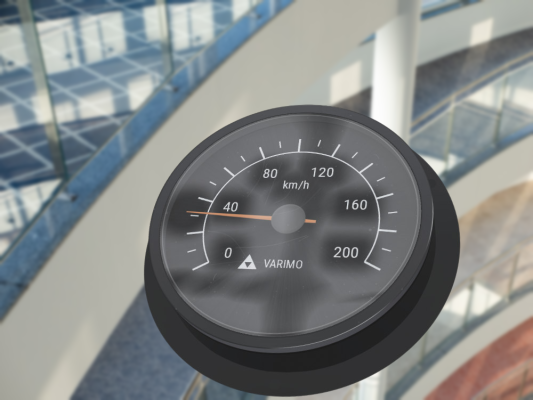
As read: **30** km/h
